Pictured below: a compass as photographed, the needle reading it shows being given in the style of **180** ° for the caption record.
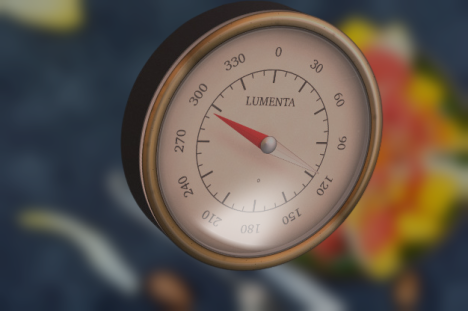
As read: **295** °
